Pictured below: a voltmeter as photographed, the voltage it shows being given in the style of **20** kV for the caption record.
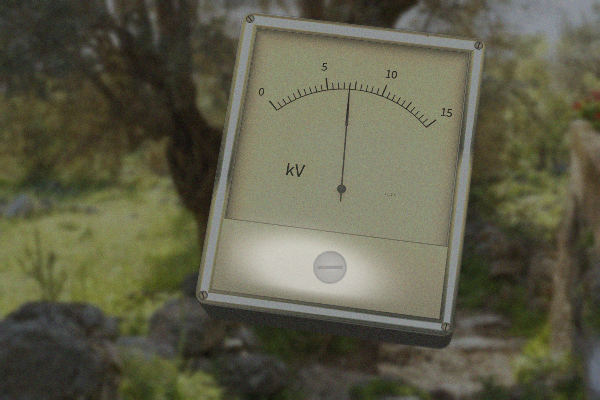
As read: **7** kV
